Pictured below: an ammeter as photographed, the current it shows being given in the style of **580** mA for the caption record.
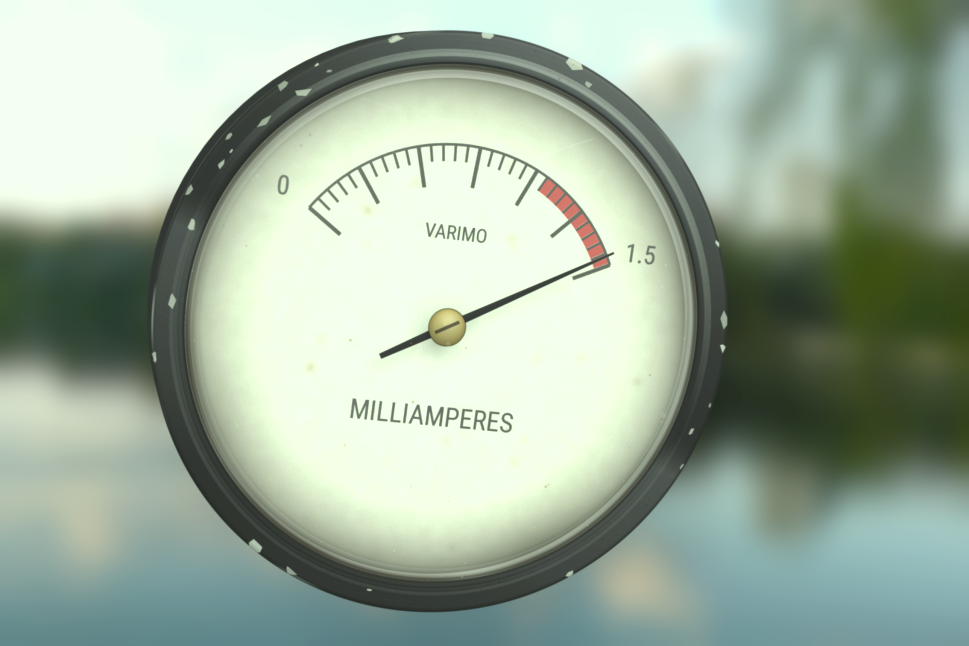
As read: **1.45** mA
